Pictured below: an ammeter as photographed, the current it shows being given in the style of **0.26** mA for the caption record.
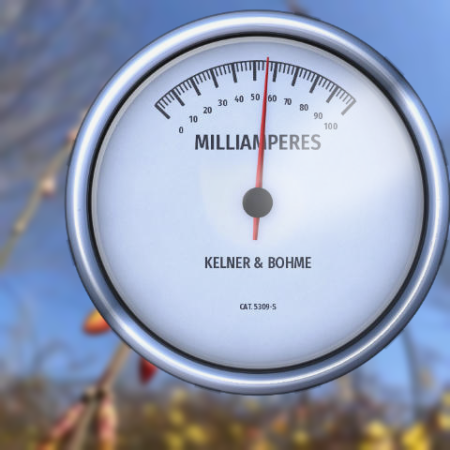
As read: **56** mA
